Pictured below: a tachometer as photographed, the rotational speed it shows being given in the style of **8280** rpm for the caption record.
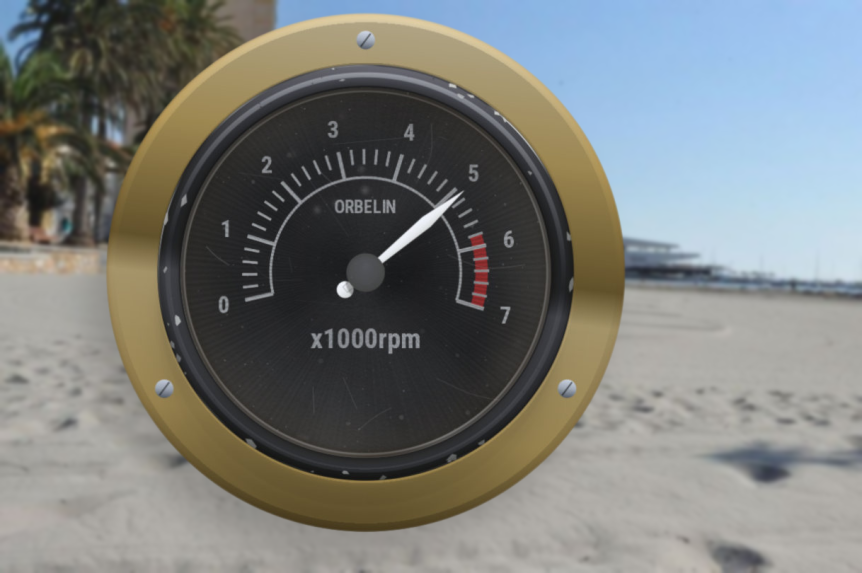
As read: **5100** rpm
